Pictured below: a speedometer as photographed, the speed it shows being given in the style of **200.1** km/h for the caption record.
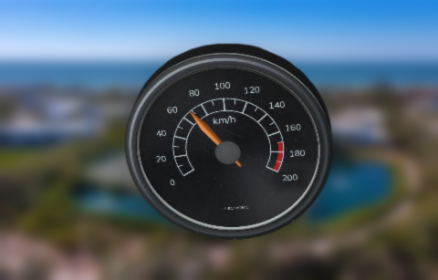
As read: **70** km/h
